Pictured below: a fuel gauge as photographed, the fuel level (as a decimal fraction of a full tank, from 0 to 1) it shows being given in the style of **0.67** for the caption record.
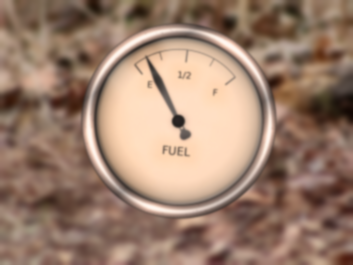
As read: **0.125**
